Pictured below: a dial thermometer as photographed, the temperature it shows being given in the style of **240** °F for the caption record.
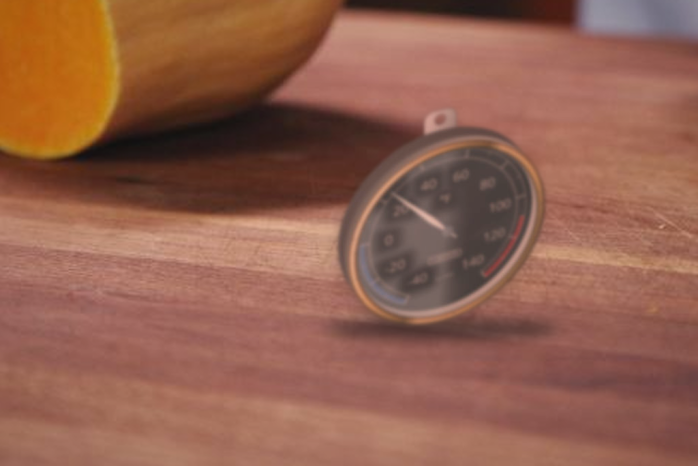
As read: **25** °F
